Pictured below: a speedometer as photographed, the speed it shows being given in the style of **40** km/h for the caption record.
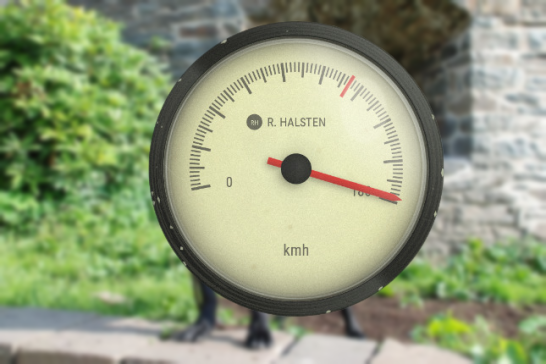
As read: **178** km/h
